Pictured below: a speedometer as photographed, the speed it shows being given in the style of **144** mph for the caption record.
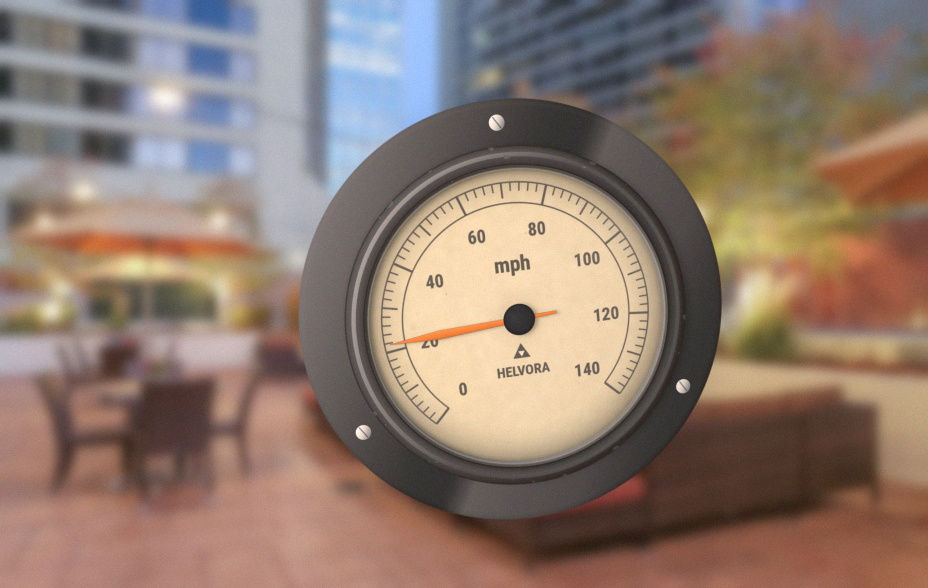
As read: **22** mph
